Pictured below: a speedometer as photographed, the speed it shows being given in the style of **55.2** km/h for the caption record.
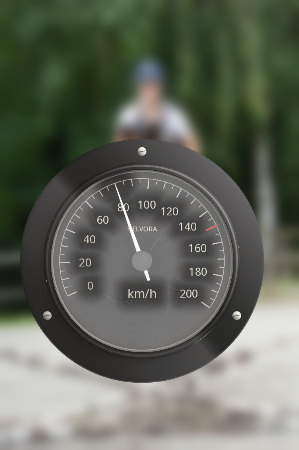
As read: **80** km/h
